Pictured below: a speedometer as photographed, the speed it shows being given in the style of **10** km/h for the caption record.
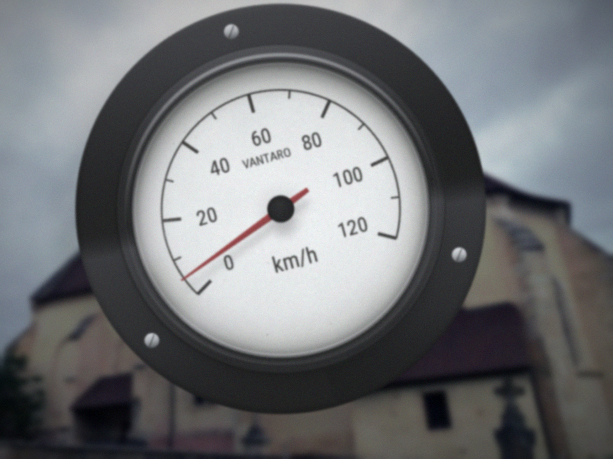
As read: **5** km/h
